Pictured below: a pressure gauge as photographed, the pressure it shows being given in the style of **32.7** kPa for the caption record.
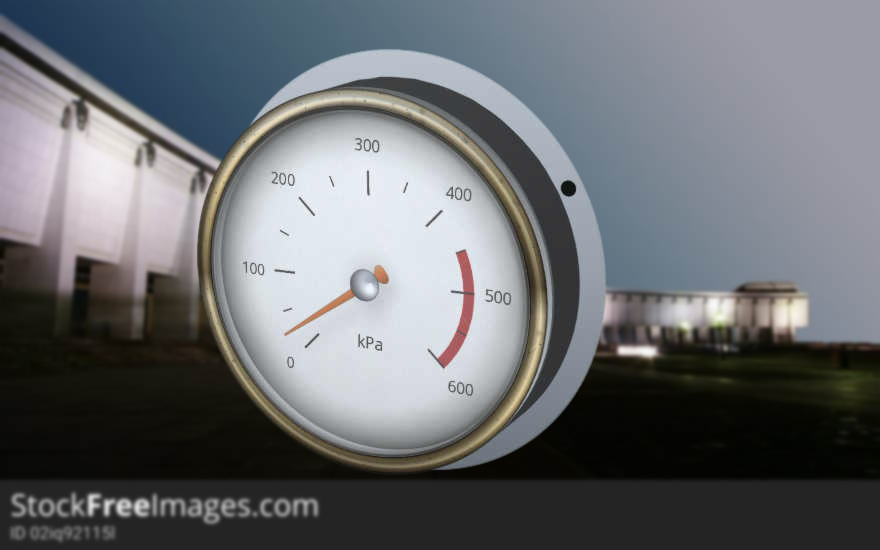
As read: **25** kPa
